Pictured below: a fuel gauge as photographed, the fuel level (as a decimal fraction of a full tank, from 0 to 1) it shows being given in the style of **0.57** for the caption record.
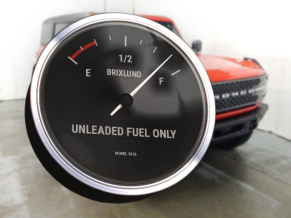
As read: **0.875**
